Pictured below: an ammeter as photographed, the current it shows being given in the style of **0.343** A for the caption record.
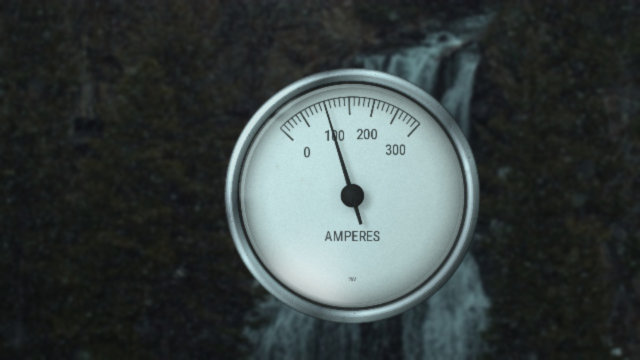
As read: **100** A
